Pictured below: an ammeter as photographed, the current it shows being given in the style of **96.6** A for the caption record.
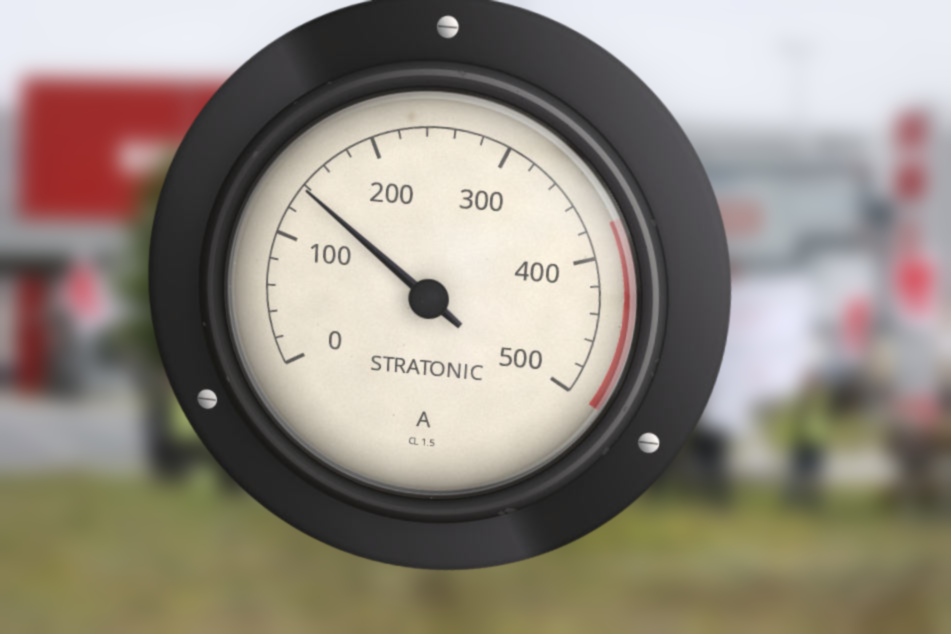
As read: **140** A
